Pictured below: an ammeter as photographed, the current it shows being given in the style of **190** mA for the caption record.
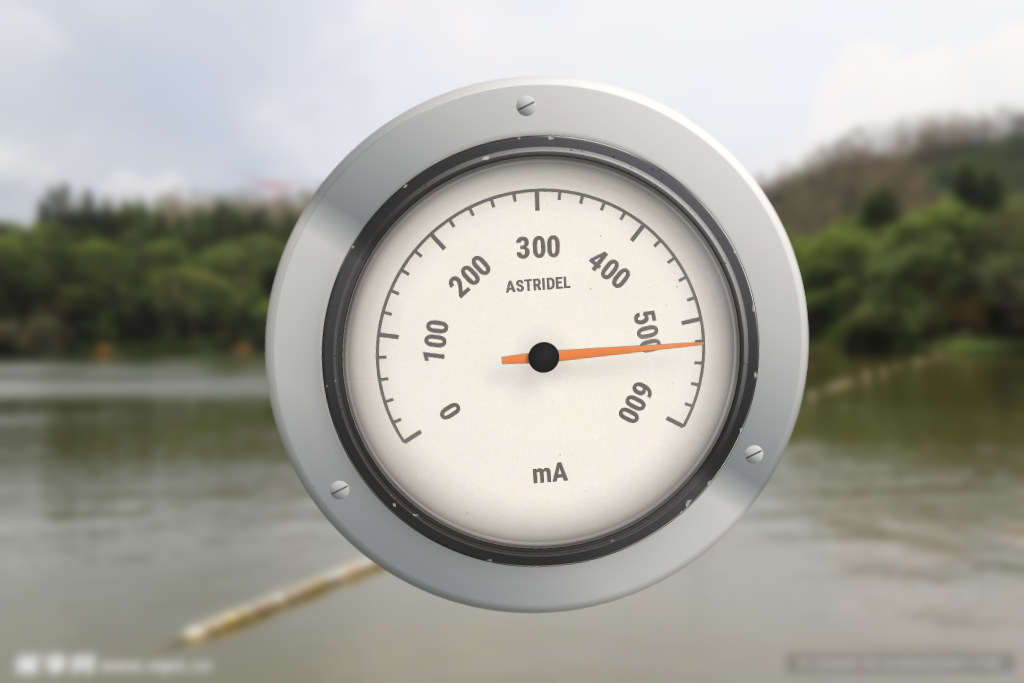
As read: **520** mA
